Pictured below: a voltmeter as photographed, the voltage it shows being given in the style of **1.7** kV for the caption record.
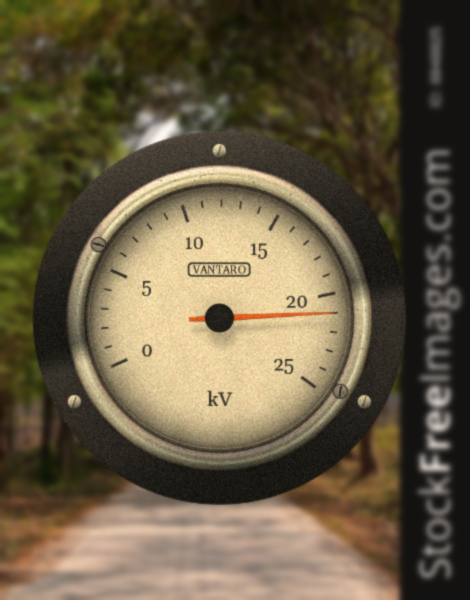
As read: **21** kV
